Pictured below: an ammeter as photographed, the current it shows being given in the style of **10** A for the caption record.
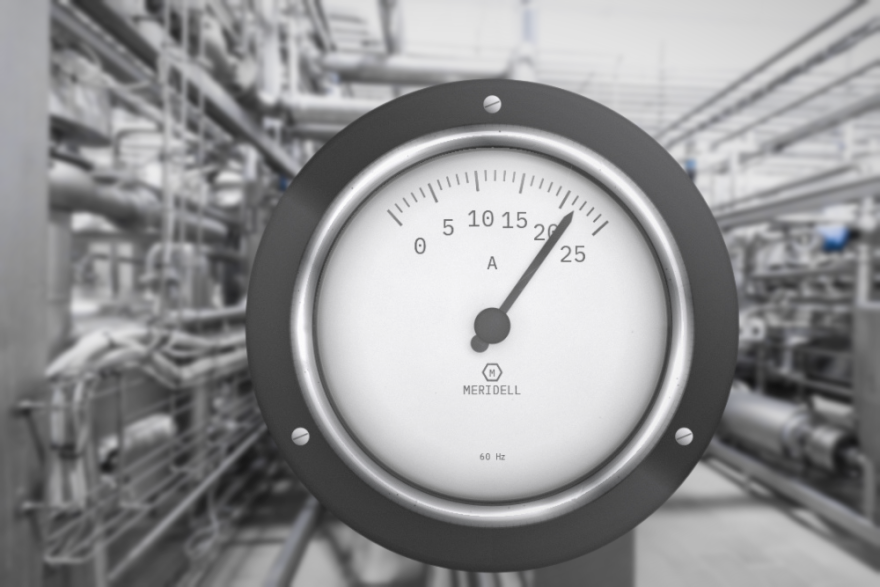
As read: **21.5** A
